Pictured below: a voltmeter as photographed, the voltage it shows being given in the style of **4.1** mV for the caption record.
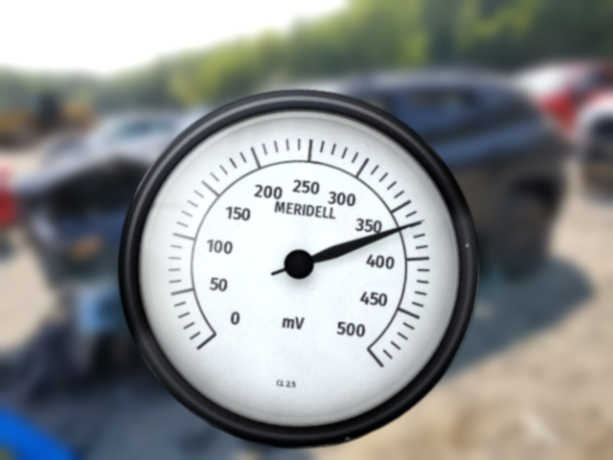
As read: **370** mV
